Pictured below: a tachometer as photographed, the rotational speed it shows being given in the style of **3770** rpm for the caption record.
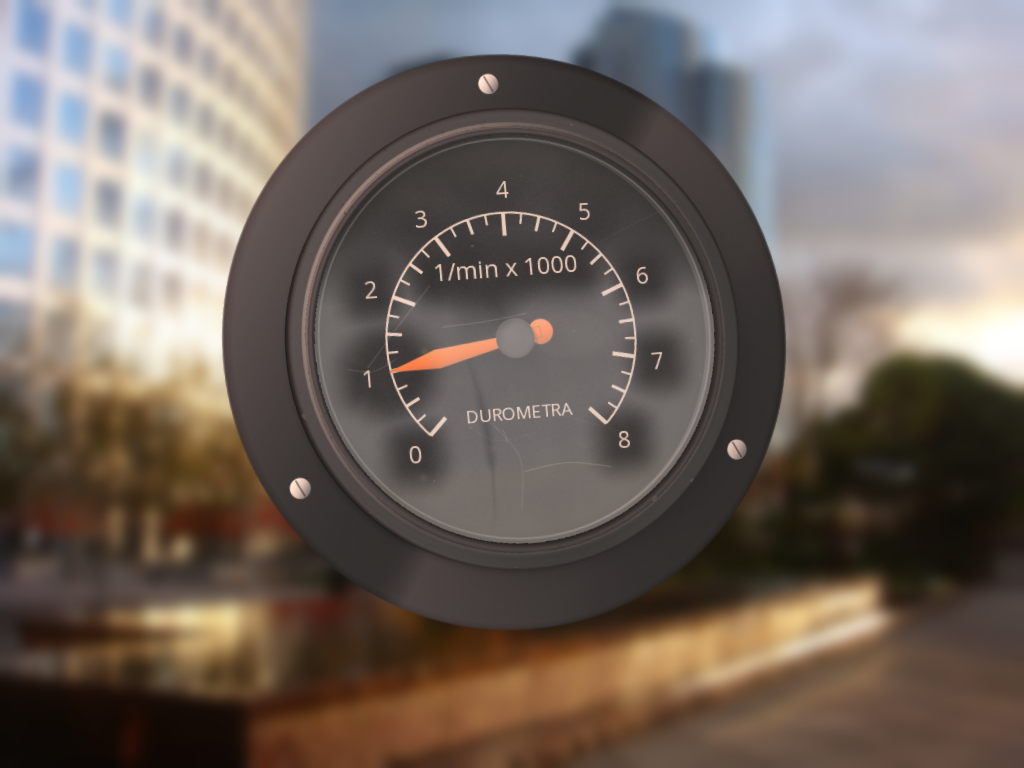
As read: **1000** rpm
